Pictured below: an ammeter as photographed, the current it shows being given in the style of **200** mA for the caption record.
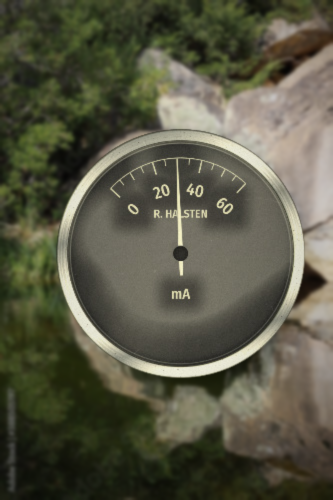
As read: **30** mA
